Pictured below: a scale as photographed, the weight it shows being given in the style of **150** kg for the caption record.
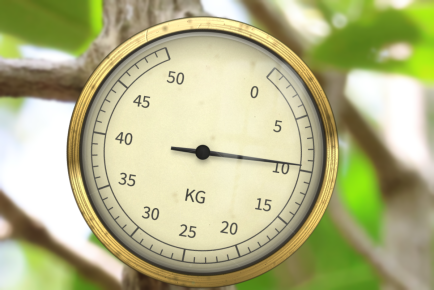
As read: **9.5** kg
